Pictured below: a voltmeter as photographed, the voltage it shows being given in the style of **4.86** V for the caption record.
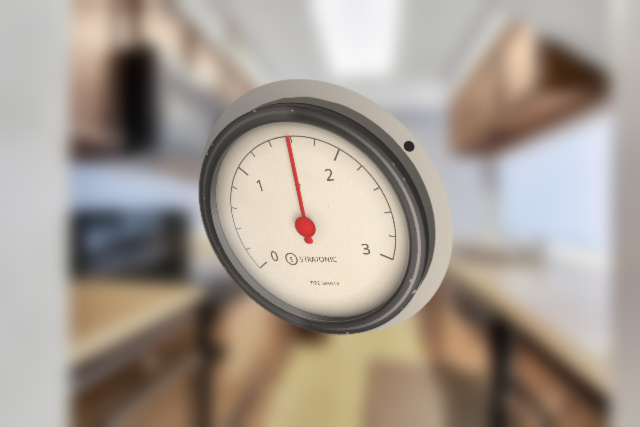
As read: **1.6** V
